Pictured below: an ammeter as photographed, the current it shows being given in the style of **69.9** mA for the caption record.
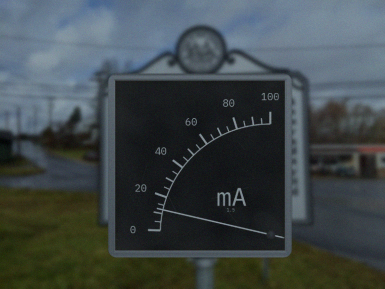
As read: **12.5** mA
